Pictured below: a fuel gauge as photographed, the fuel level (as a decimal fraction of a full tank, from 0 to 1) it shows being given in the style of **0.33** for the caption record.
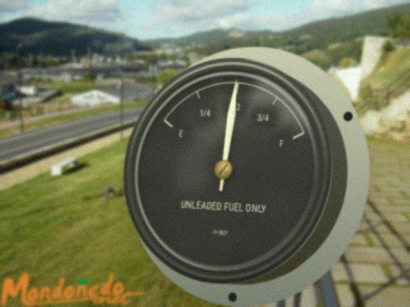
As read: **0.5**
